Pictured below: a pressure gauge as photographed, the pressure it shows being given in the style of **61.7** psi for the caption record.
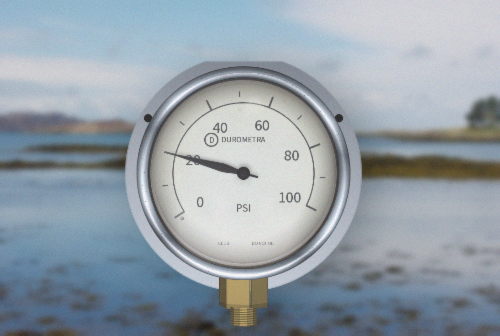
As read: **20** psi
